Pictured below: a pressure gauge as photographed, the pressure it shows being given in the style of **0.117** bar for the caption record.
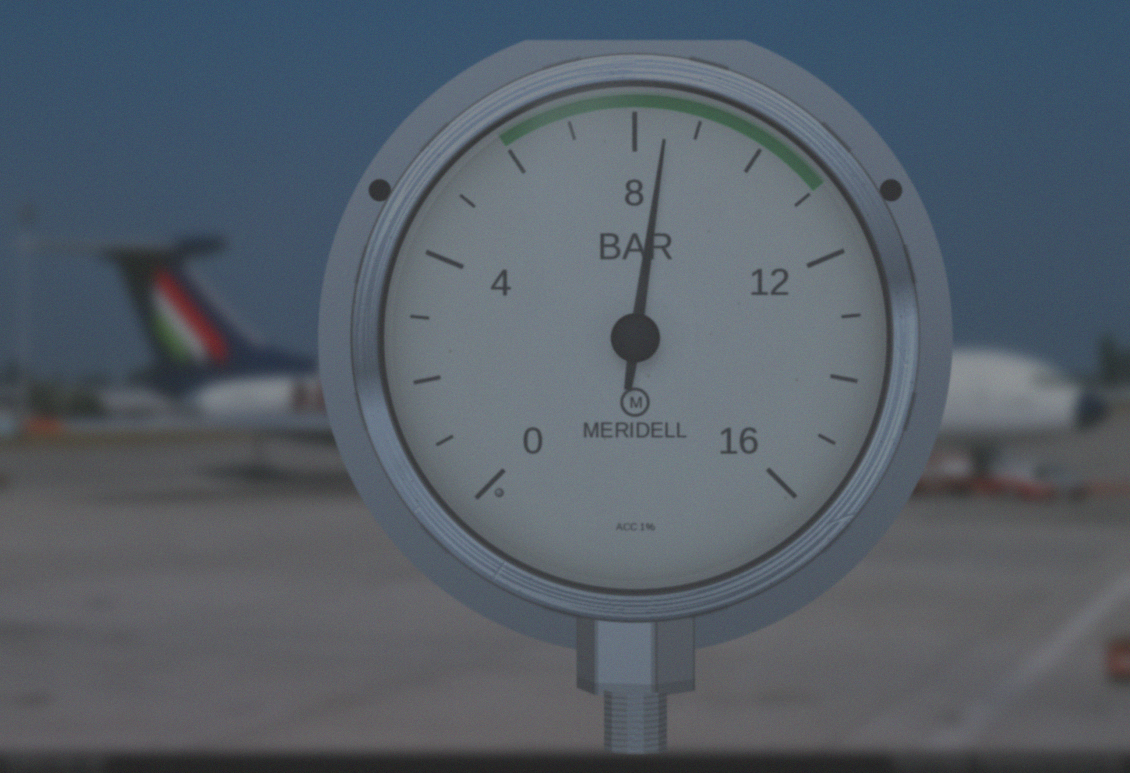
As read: **8.5** bar
